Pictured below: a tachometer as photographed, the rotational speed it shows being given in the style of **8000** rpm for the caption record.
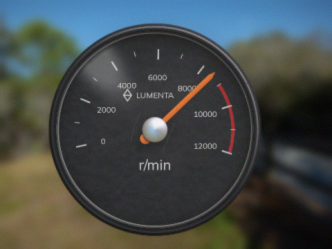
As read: **8500** rpm
